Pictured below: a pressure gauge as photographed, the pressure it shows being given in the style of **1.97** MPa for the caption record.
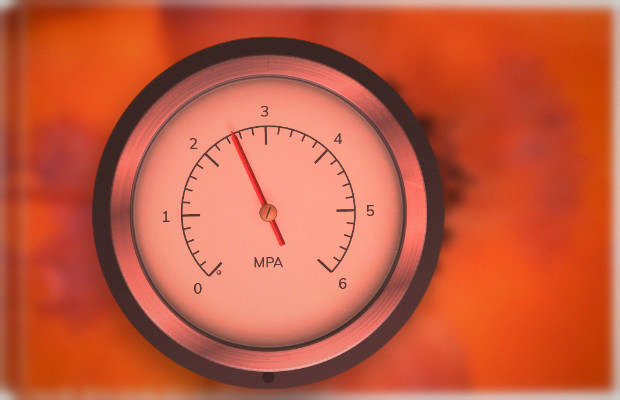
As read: **2.5** MPa
